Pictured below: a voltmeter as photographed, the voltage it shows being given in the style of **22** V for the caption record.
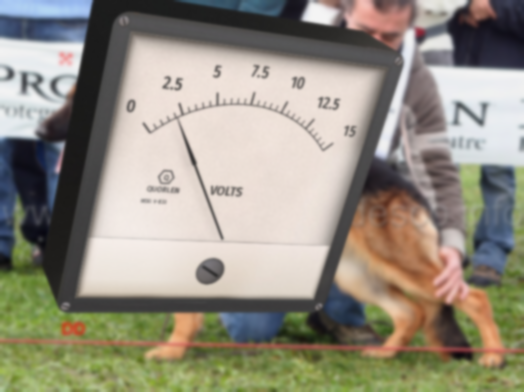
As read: **2** V
